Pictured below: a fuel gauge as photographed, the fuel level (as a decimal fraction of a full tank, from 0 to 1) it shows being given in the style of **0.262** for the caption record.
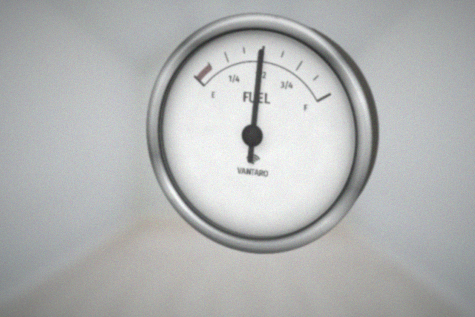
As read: **0.5**
